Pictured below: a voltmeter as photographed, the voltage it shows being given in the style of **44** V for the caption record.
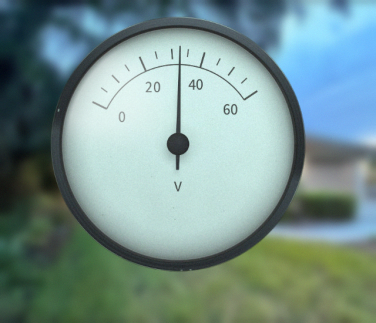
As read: **32.5** V
